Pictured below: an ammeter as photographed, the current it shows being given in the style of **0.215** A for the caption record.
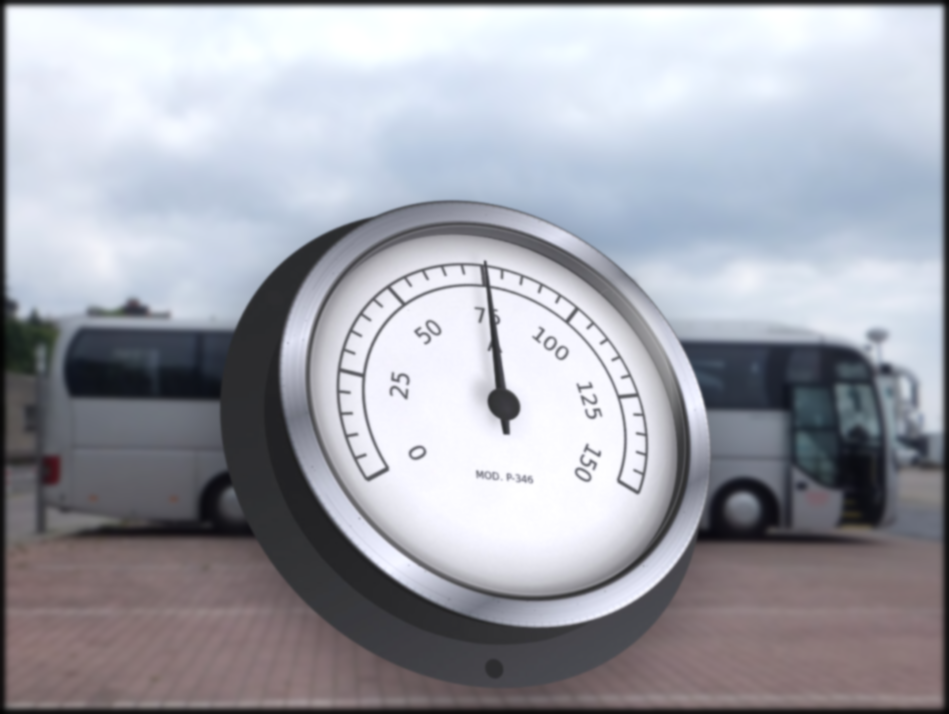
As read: **75** A
